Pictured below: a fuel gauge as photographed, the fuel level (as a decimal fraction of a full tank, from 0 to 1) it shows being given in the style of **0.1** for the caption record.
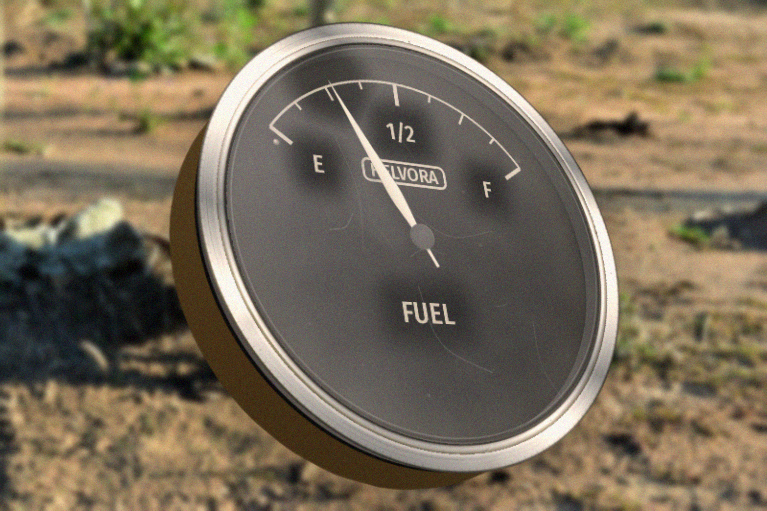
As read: **0.25**
